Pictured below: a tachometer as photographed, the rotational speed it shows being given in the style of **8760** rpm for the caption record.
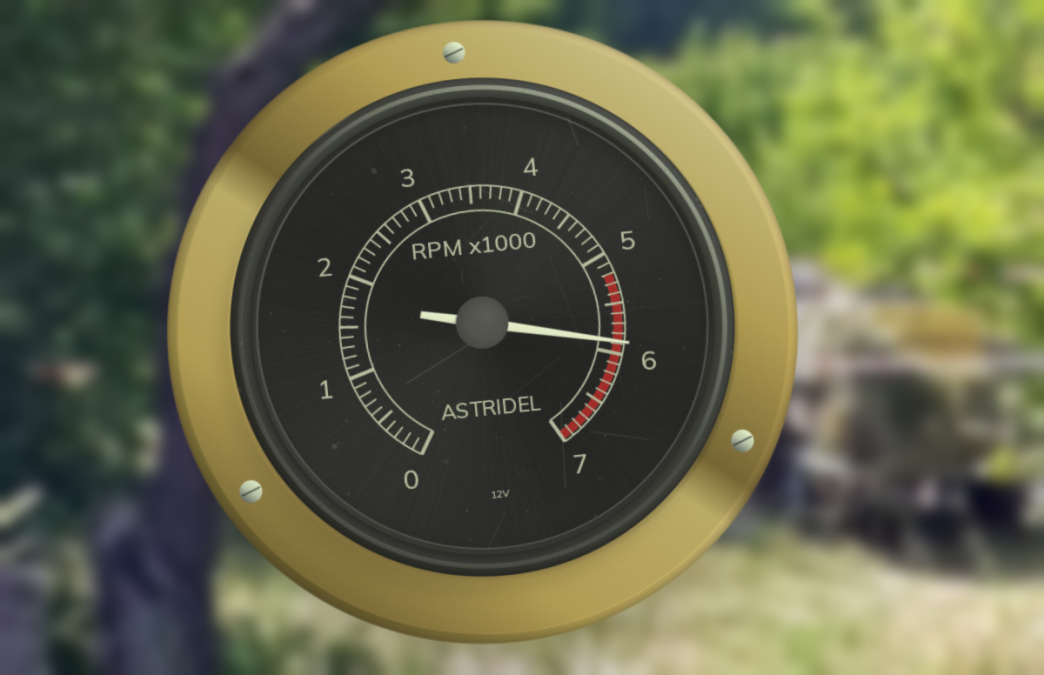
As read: **5900** rpm
